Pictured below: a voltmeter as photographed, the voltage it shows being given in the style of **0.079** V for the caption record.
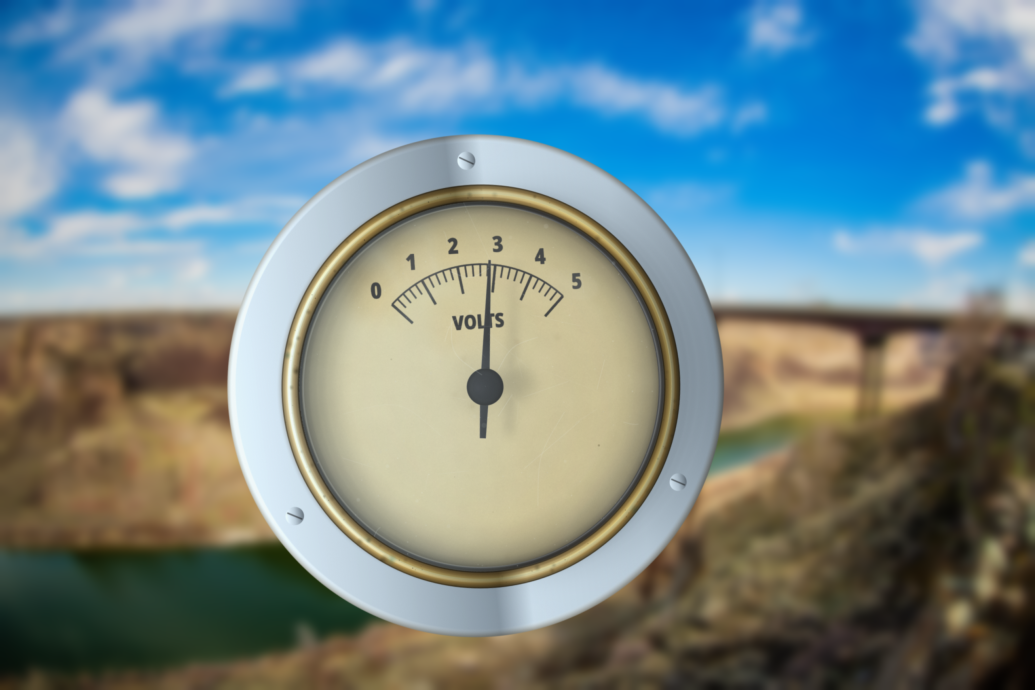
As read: **2.8** V
